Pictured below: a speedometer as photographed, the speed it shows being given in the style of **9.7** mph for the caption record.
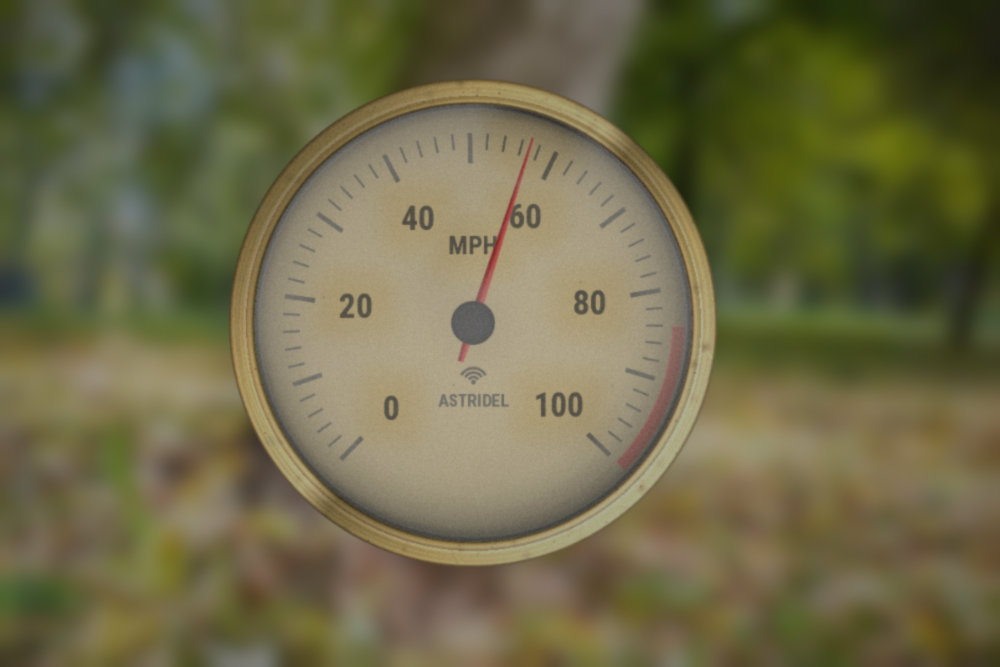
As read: **57** mph
